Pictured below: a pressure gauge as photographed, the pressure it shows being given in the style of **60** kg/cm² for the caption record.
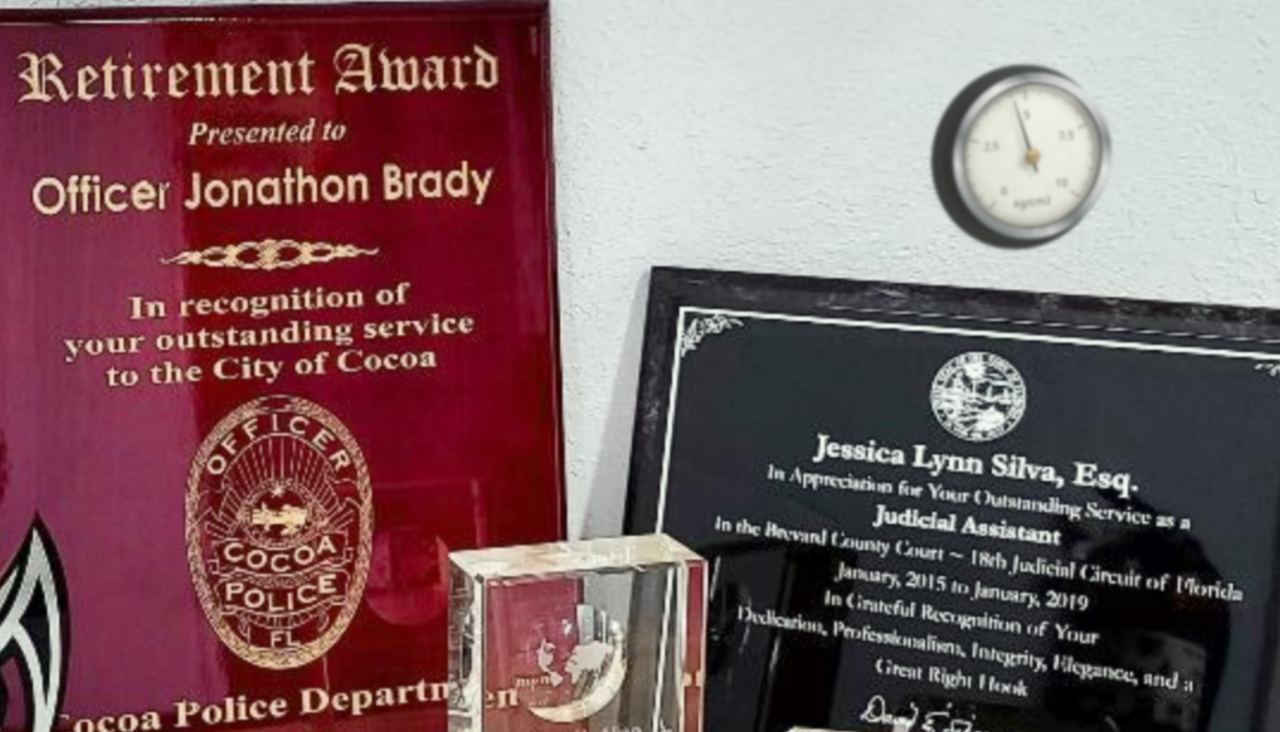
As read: **4.5** kg/cm²
